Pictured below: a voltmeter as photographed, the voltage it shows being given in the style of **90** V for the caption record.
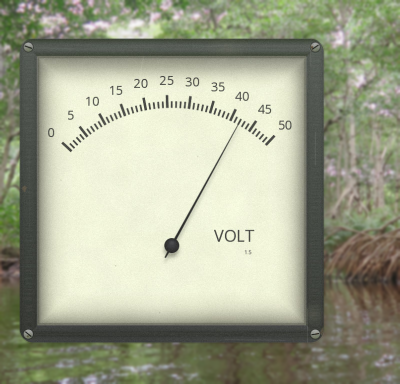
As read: **42** V
